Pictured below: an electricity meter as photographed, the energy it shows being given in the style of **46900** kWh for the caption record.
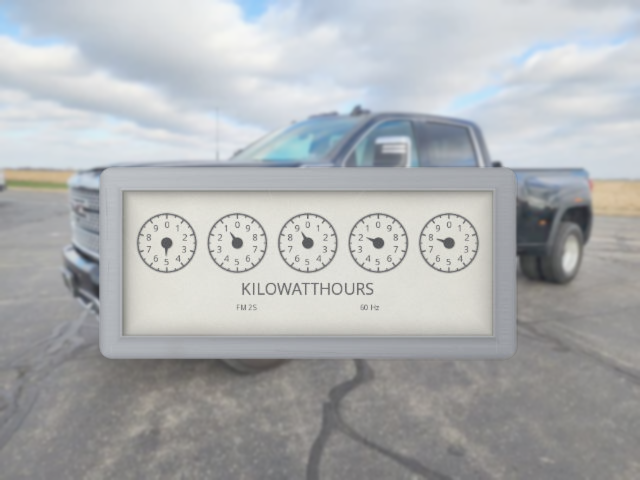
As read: **50918** kWh
